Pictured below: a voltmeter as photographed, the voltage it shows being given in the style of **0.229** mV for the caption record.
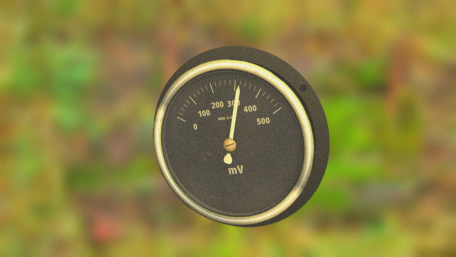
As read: **320** mV
